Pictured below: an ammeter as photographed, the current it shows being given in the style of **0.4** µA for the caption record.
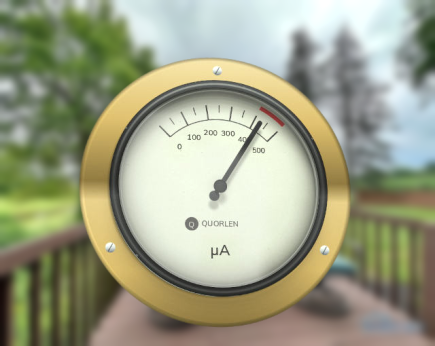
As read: **425** µA
